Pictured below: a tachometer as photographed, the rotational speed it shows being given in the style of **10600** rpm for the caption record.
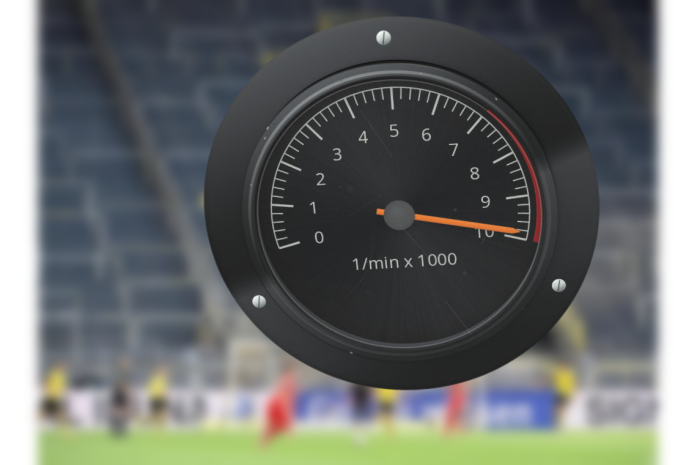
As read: **9800** rpm
